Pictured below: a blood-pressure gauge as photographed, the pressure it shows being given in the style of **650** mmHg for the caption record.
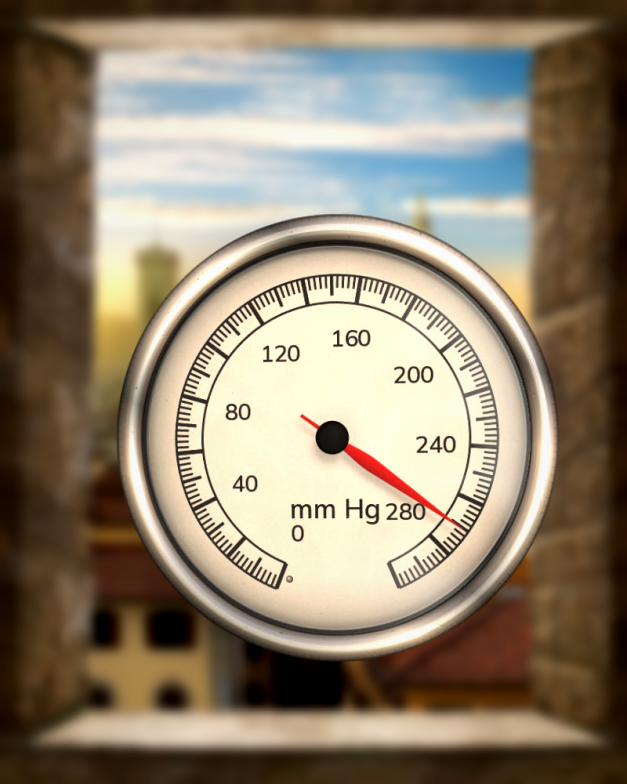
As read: **270** mmHg
